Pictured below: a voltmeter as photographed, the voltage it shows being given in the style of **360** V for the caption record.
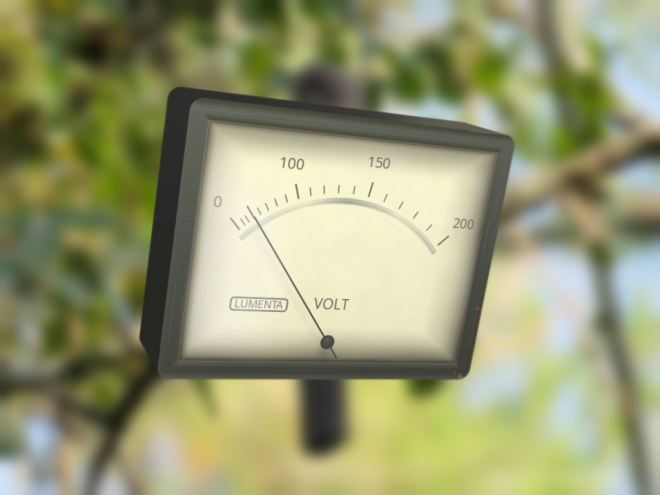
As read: **50** V
